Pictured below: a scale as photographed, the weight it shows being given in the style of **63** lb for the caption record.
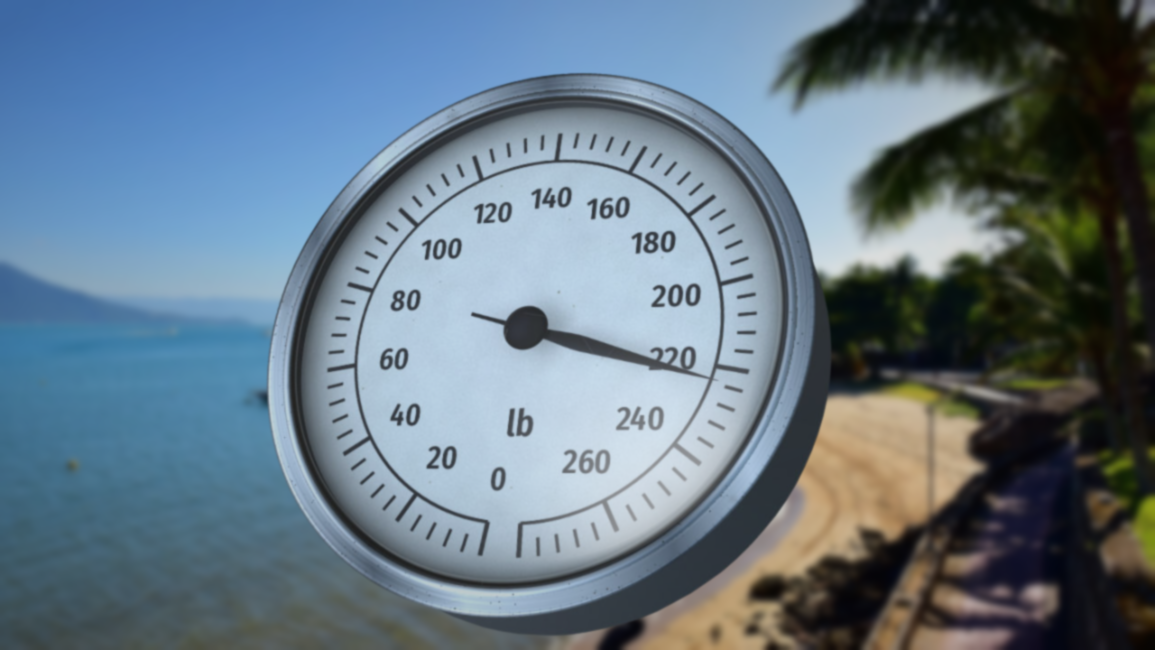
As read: **224** lb
